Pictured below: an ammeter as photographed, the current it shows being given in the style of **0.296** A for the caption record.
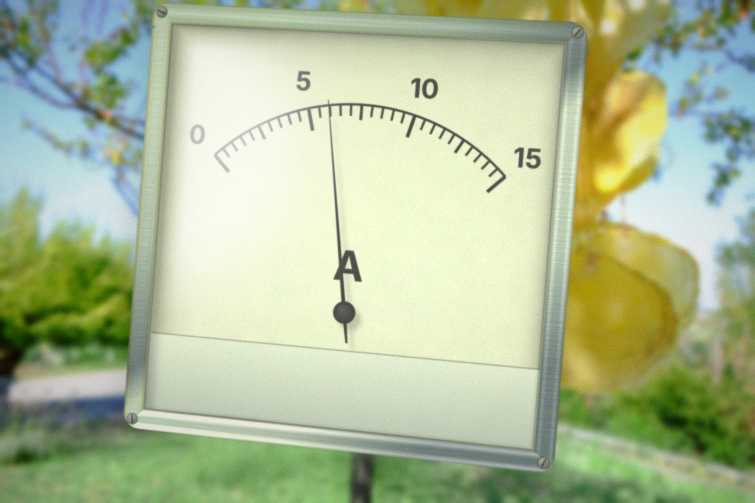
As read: **6** A
